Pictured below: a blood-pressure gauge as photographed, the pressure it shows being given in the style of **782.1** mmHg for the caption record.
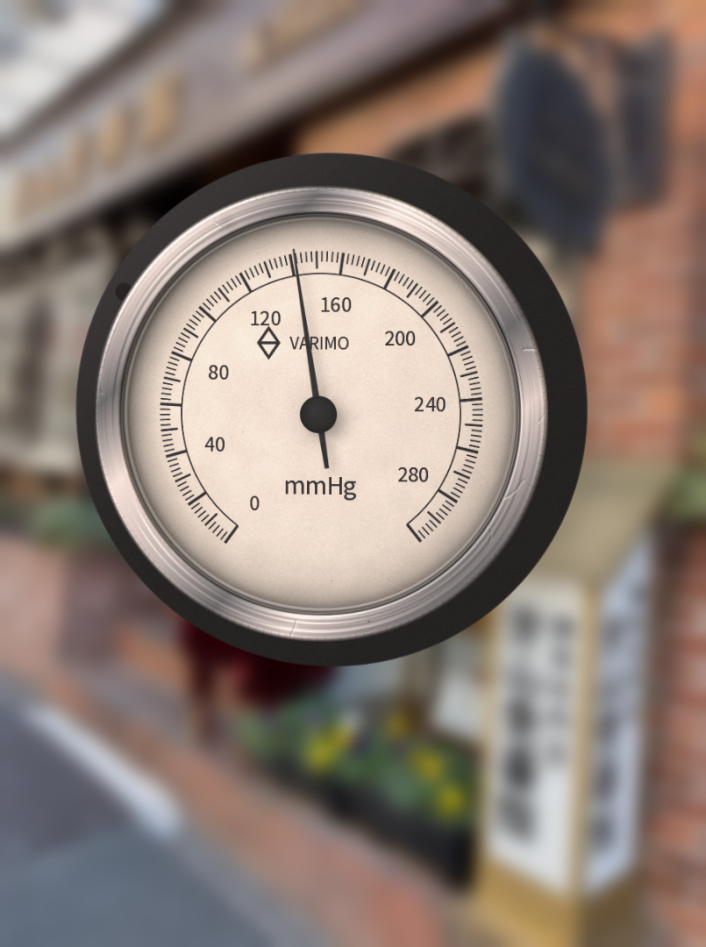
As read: **142** mmHg
